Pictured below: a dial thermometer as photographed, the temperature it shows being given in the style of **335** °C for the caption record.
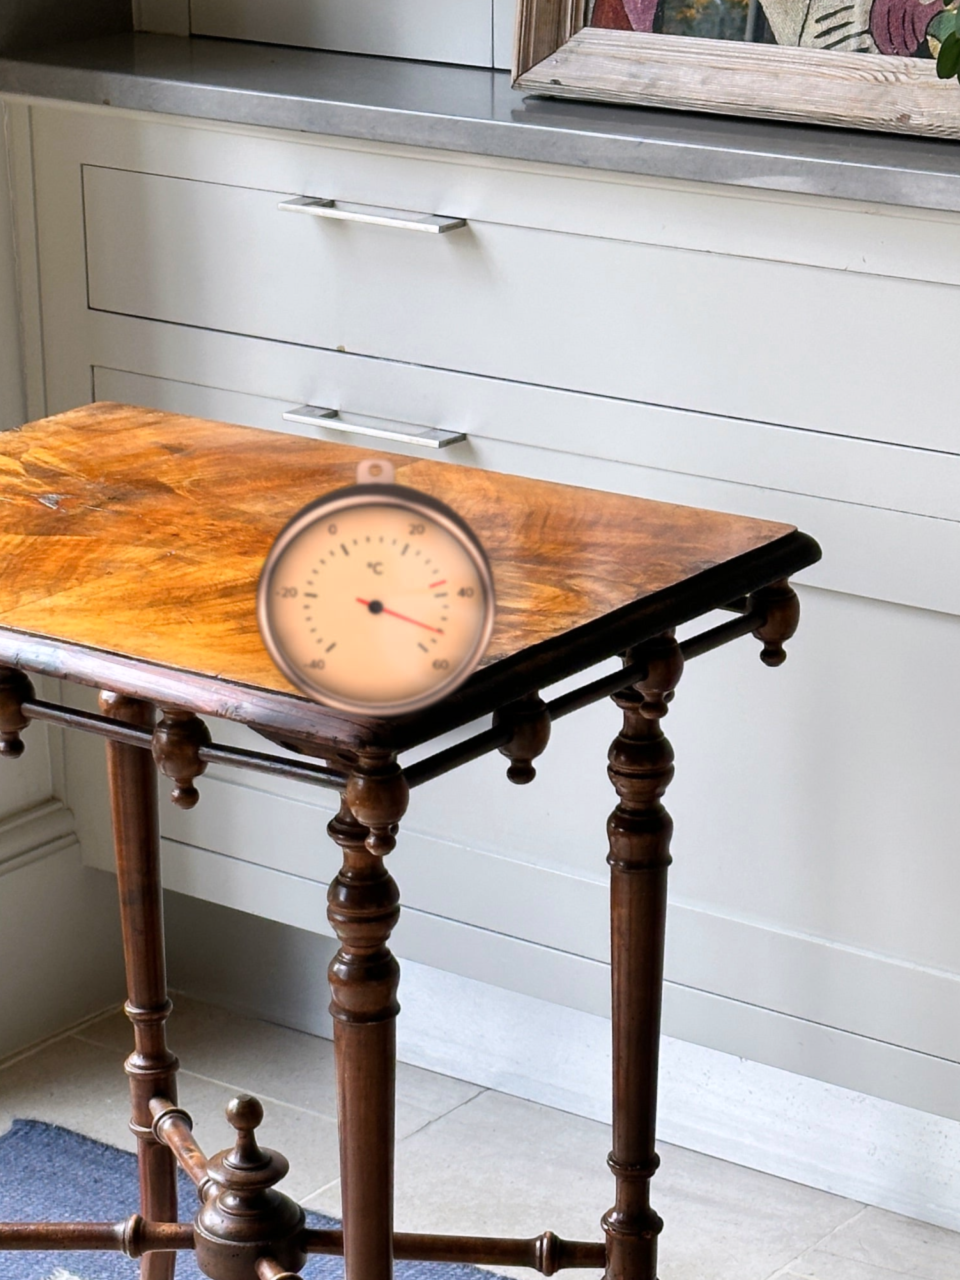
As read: **52** °C
